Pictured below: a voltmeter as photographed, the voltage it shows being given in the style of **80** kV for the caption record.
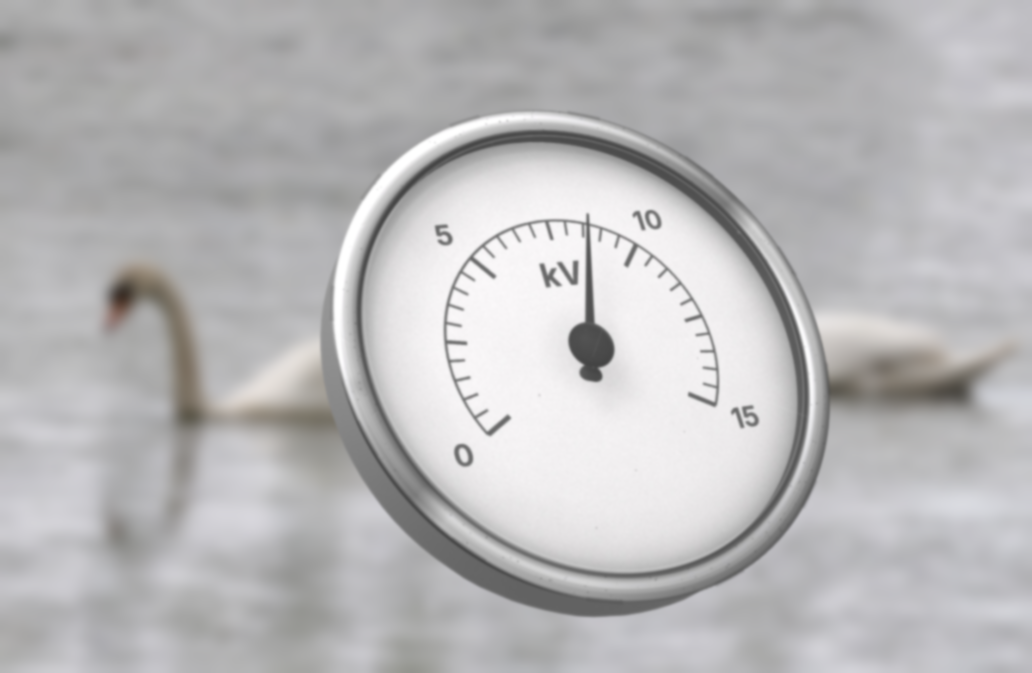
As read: **8.5** kV
